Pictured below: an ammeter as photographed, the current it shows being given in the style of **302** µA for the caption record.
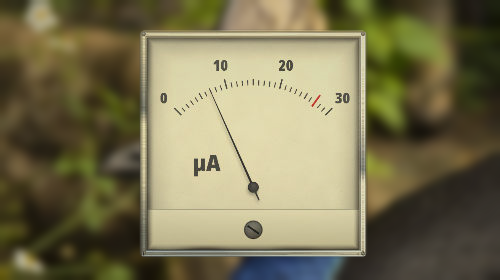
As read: **7** µA
